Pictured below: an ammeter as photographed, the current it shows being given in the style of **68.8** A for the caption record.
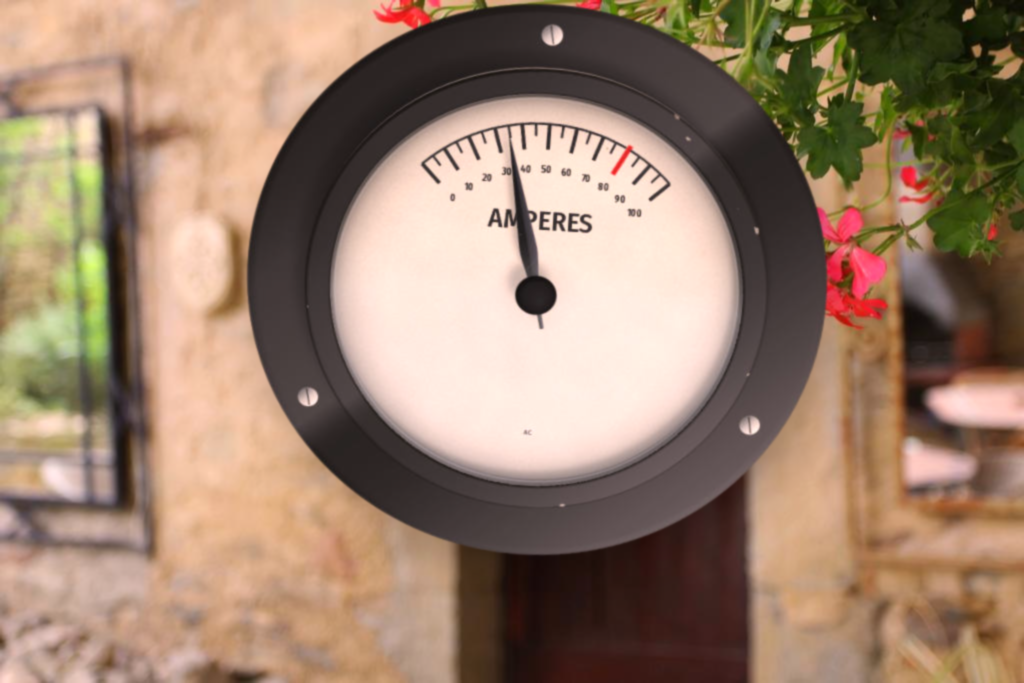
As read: **35** A
